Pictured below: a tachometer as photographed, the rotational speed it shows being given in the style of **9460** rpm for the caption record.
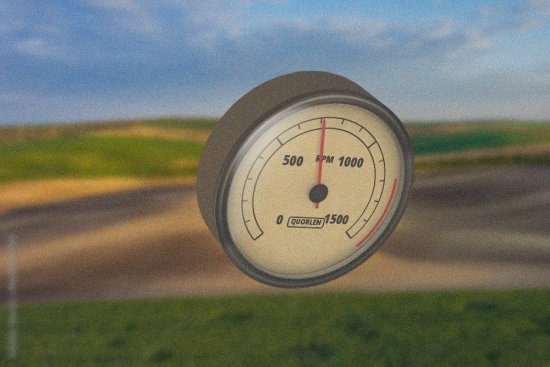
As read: **700** rpm
